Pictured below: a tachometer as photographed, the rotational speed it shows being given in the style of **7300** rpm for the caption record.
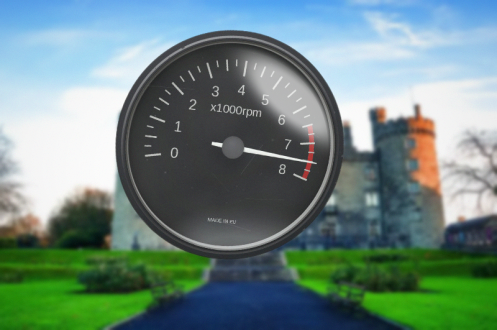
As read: **7500** rpm
